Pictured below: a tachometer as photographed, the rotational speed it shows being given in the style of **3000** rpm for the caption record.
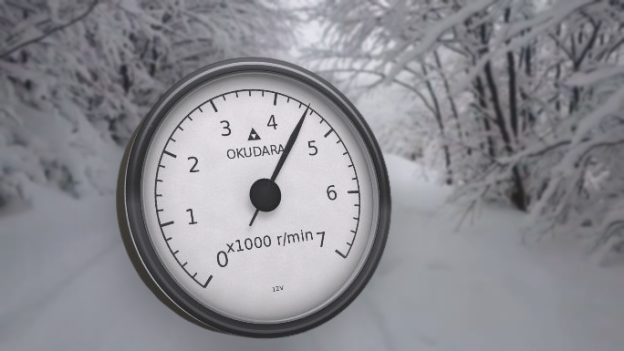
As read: **4500** rpm
